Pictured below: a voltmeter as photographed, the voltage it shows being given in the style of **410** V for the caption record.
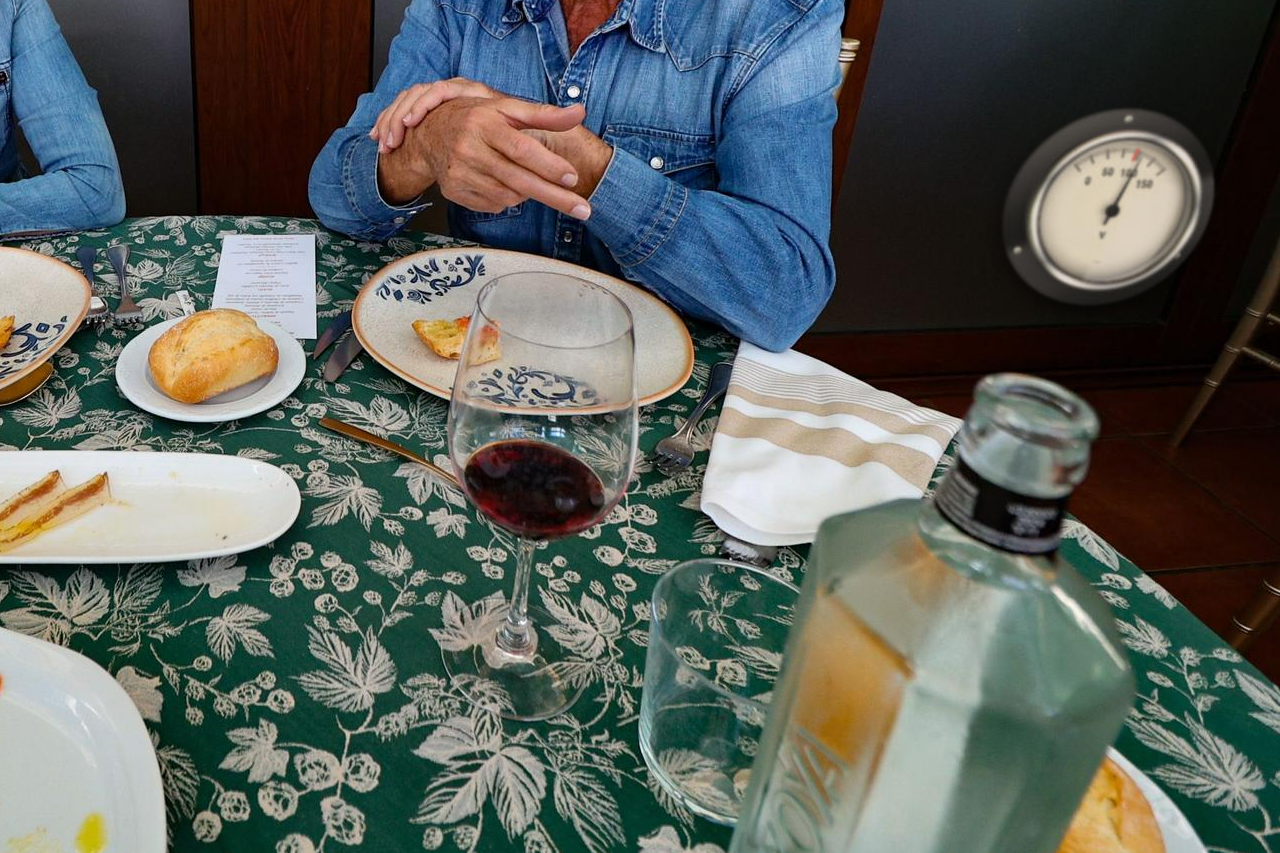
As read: **100** V
